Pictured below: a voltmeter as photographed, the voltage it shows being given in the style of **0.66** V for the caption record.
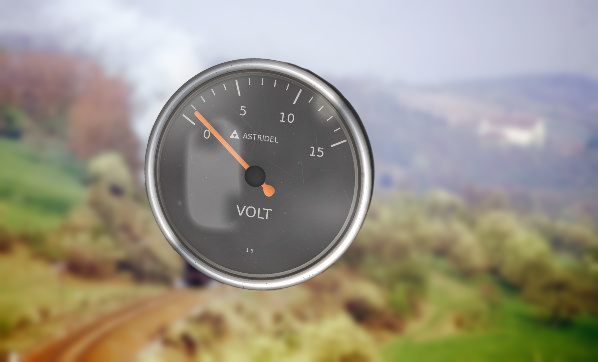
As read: **1** V
